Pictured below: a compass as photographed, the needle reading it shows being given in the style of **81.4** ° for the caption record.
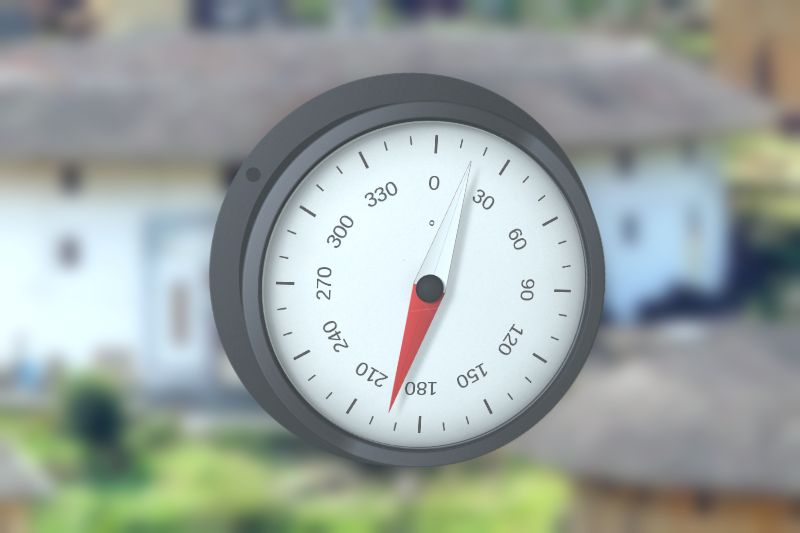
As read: **195** °
